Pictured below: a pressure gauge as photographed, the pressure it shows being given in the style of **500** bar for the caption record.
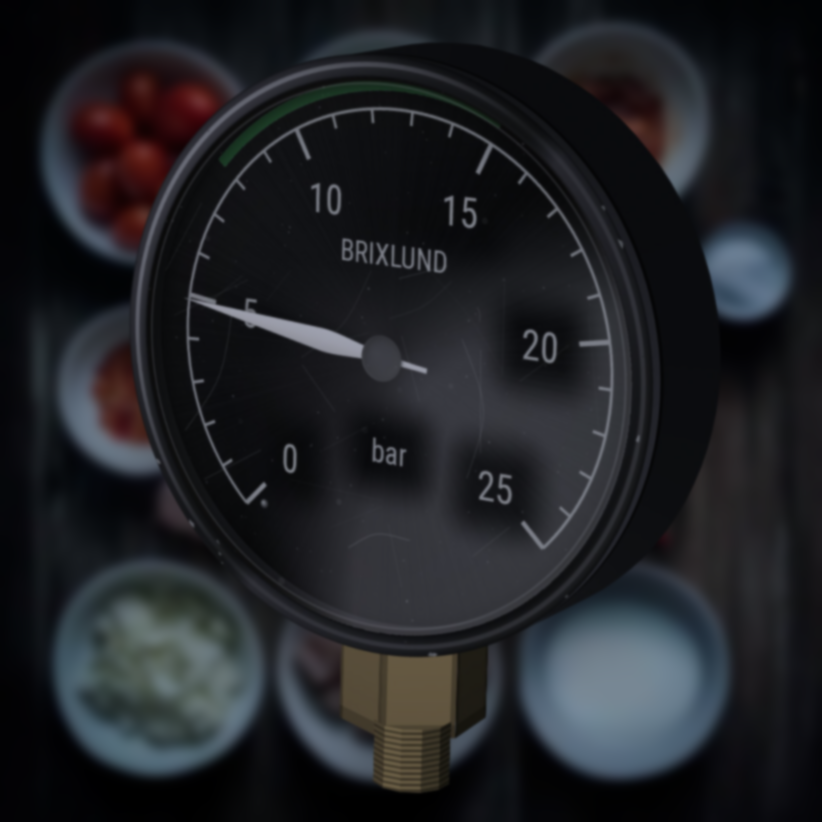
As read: **5** bar
